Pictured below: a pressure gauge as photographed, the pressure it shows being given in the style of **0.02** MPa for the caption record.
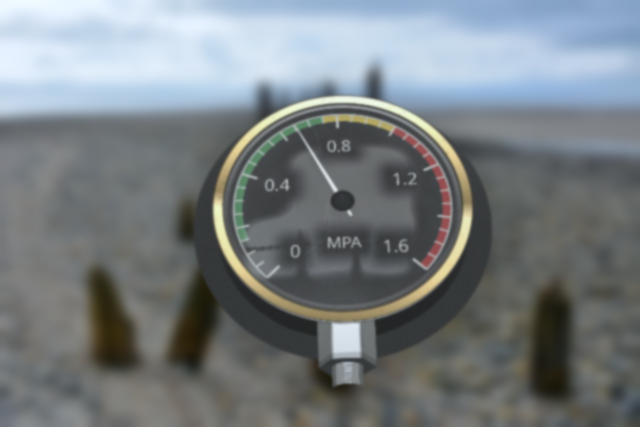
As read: **0.65** MPa
